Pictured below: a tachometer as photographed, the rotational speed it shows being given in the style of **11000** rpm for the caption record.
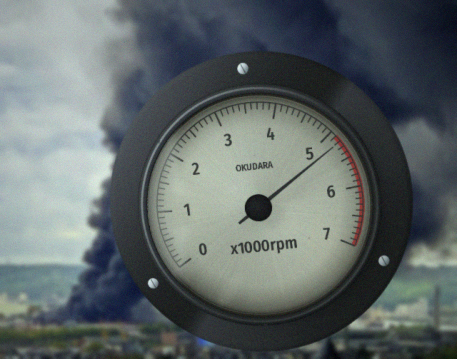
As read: **5200** rpm
